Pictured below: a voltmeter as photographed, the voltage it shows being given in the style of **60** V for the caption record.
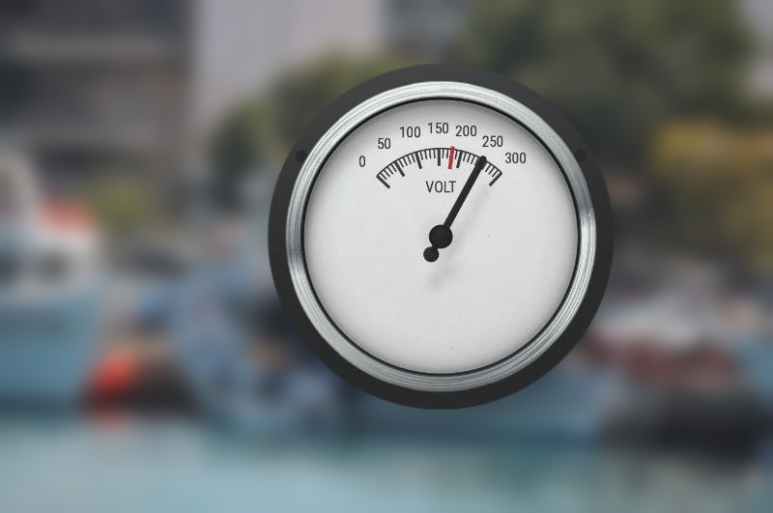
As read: **250** V
